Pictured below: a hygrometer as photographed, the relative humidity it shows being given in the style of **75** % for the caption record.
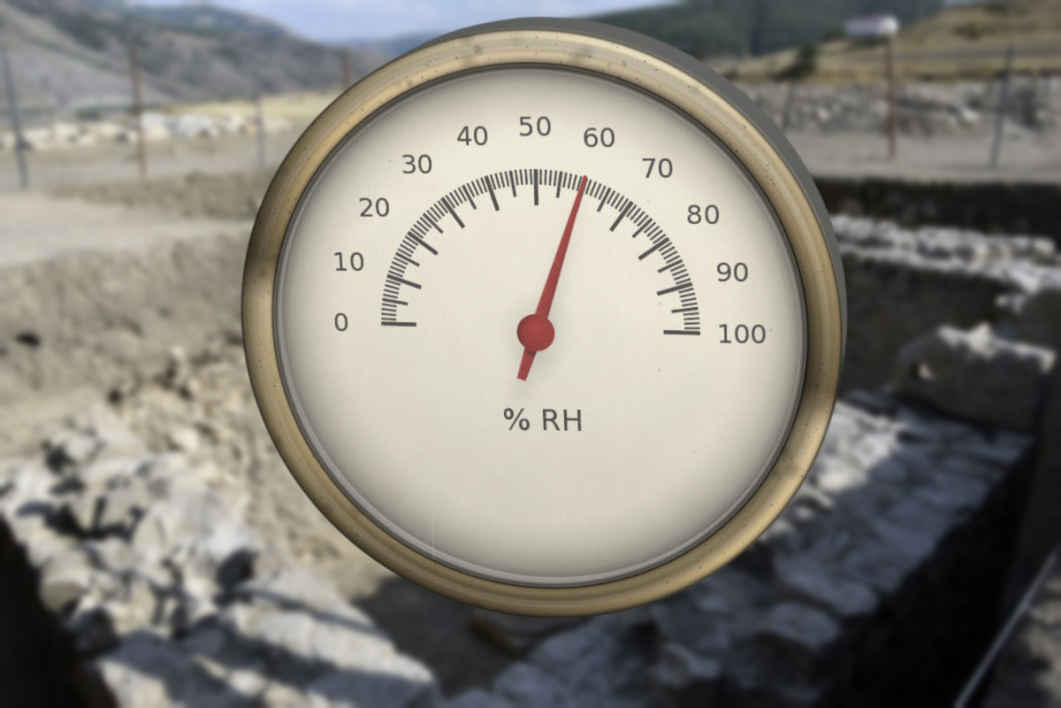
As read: **60** %
